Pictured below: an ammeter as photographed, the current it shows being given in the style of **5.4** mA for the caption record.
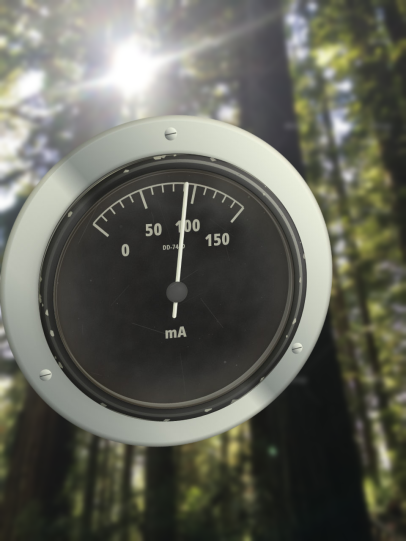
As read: **90** mA
